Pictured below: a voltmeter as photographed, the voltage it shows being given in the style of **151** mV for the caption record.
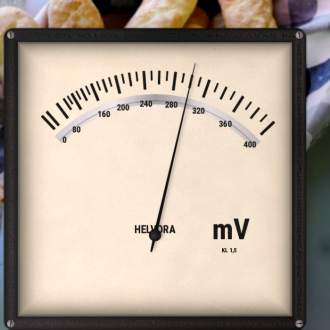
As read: **300** mV
